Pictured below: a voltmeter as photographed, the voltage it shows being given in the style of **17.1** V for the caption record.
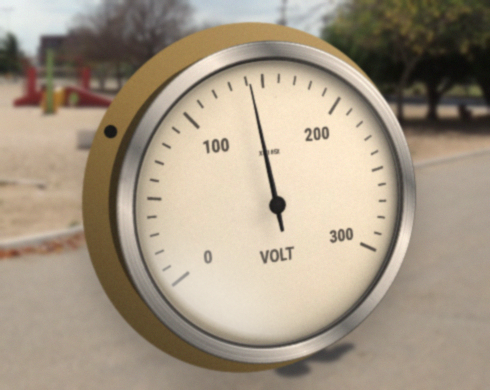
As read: **140** V
